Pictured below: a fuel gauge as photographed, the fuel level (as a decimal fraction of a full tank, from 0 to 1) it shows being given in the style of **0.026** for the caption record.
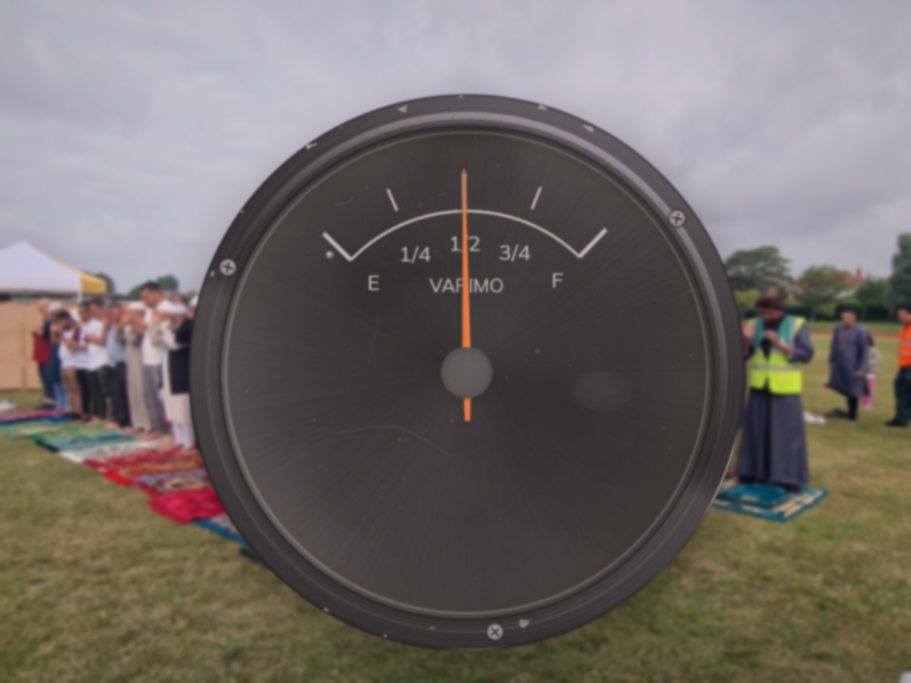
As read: **0.5**
